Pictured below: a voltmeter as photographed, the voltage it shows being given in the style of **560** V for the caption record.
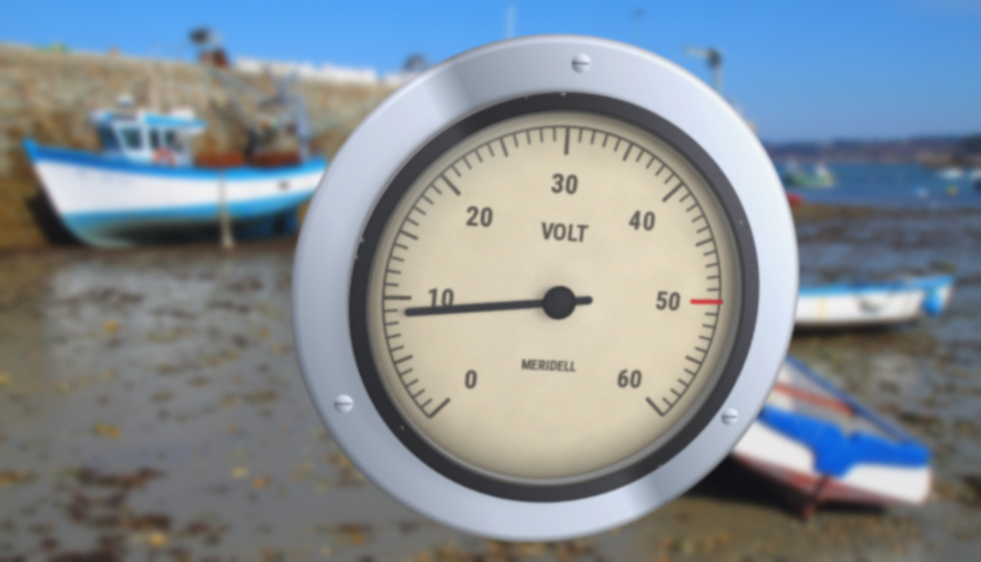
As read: **9** V
